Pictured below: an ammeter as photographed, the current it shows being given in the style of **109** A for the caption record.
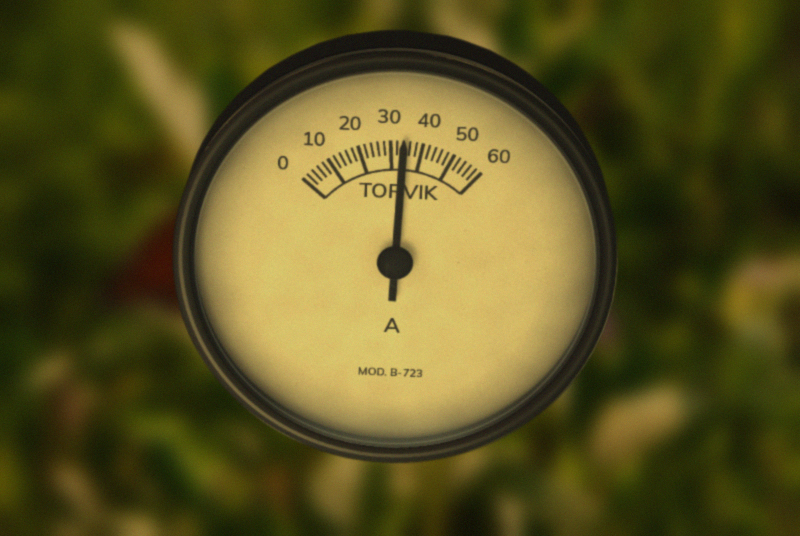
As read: **34** A
